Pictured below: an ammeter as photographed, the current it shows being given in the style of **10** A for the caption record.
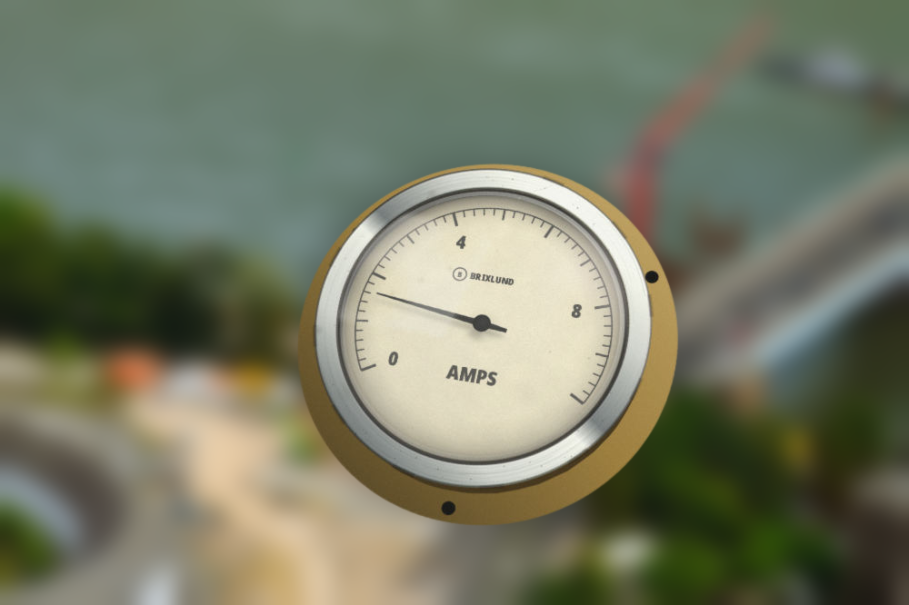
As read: **1.6** A
